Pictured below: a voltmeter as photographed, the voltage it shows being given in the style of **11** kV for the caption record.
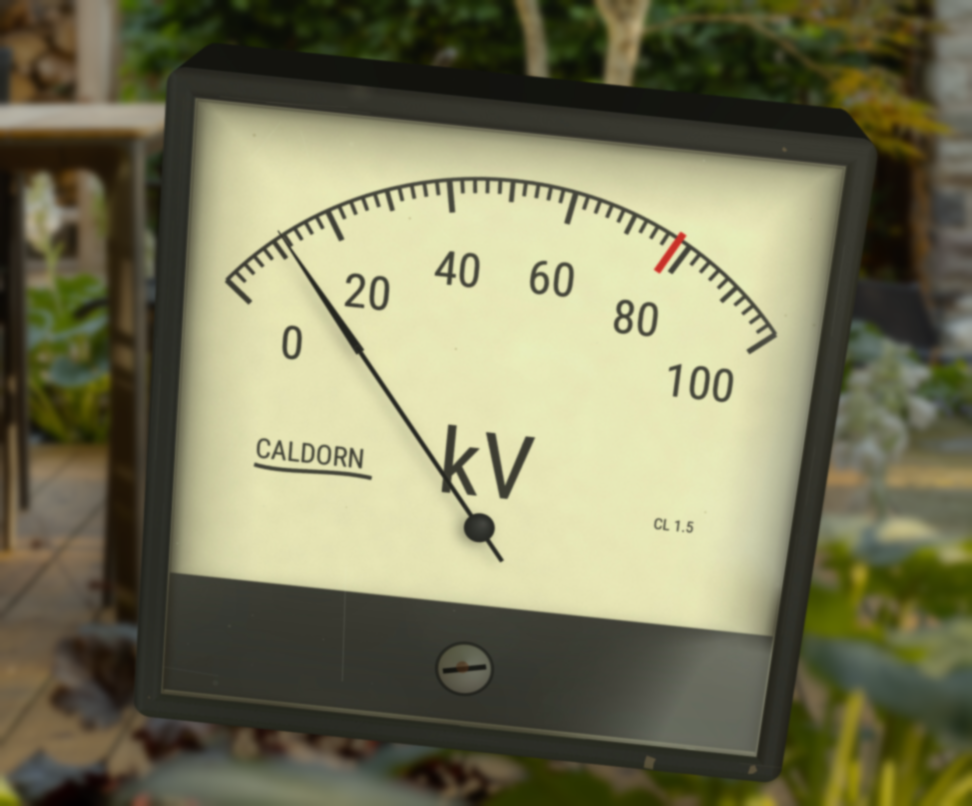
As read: **12** kV
